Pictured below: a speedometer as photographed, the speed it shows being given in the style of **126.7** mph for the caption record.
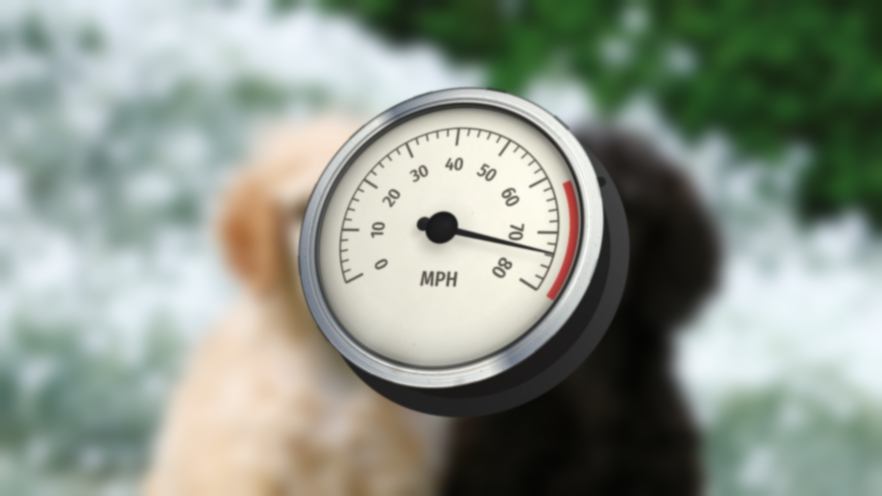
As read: **74** mph
